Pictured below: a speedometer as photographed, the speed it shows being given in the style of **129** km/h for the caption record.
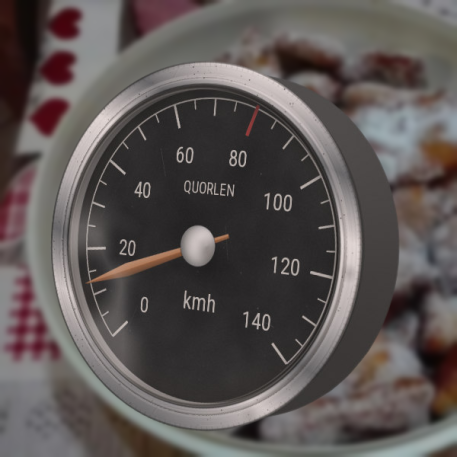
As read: **12.5** km/h
